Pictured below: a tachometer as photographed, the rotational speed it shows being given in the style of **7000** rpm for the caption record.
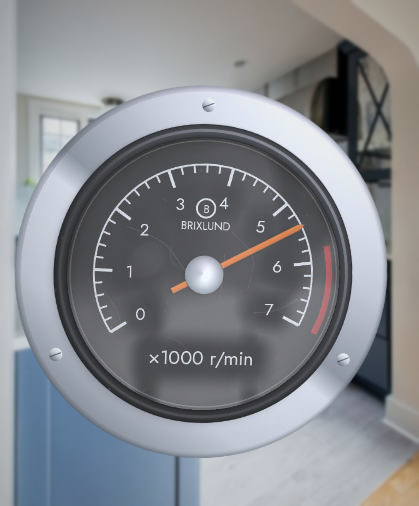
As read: **5400** rpm
